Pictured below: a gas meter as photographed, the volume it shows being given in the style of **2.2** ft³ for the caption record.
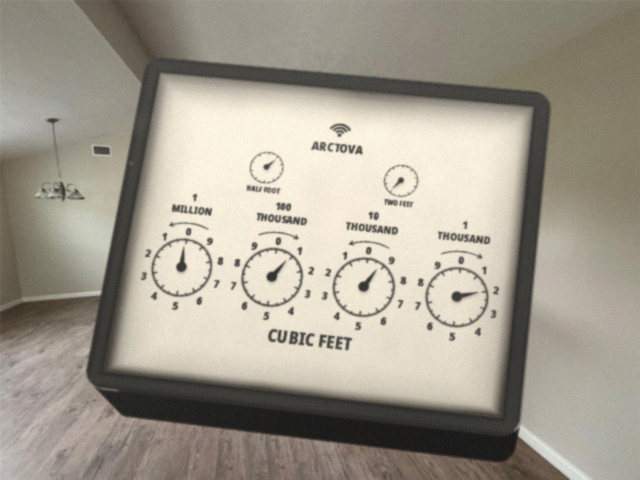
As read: **9200** ft³
